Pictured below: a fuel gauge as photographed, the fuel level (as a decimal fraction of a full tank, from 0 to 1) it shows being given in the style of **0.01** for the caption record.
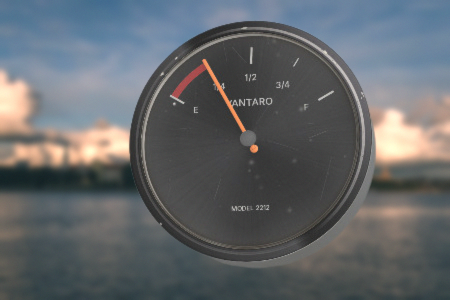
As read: **0.25**
